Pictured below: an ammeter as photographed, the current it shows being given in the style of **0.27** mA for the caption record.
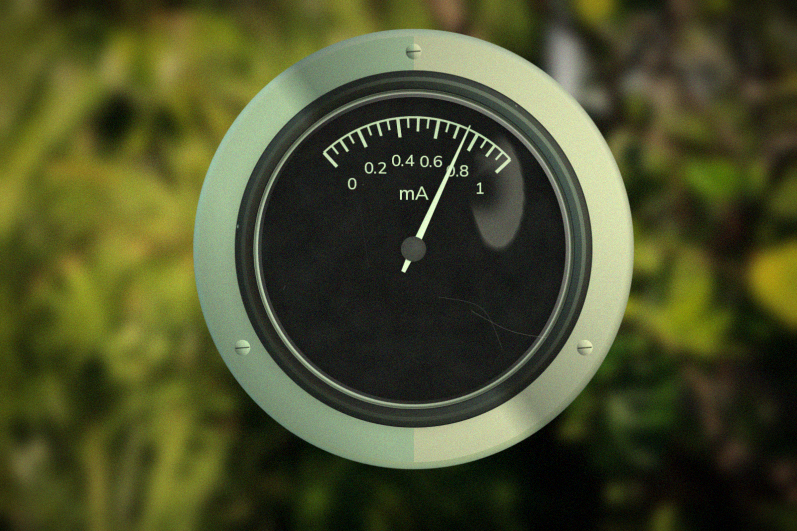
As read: **0.75** mA
